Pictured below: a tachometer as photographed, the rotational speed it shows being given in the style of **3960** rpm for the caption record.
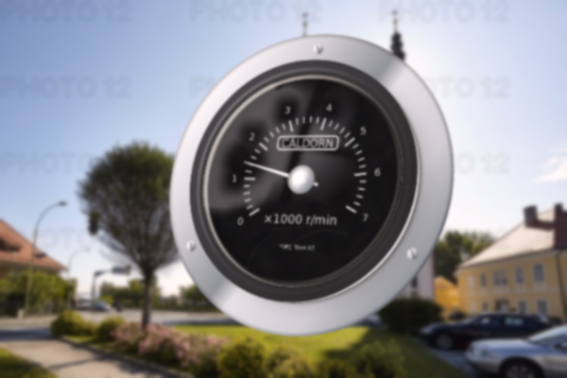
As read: **1400** rpm
